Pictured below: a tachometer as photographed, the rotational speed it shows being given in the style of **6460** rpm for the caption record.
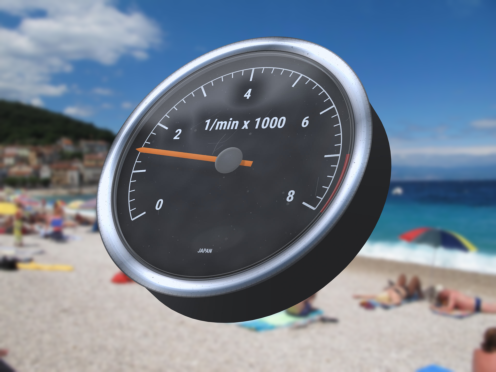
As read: **1400** rpm
